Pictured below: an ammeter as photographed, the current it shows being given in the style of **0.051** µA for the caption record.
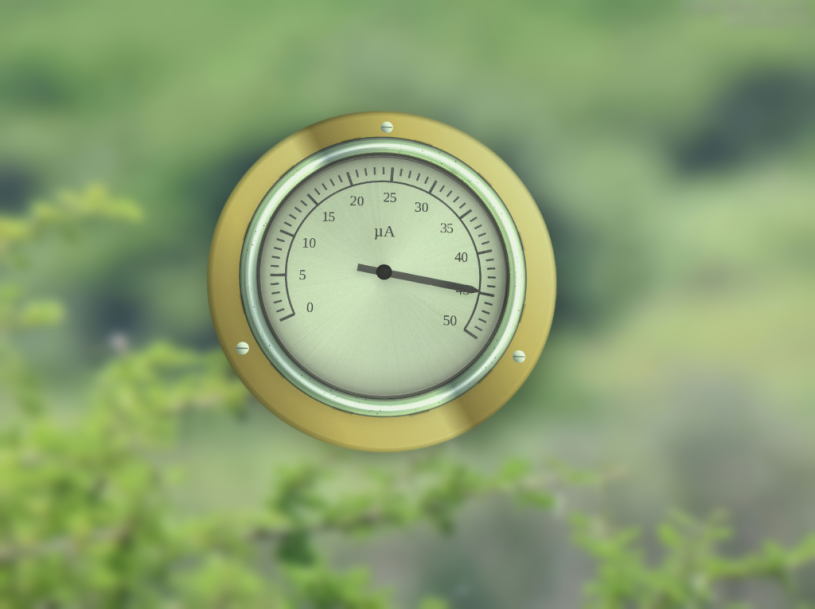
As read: **45** µA
